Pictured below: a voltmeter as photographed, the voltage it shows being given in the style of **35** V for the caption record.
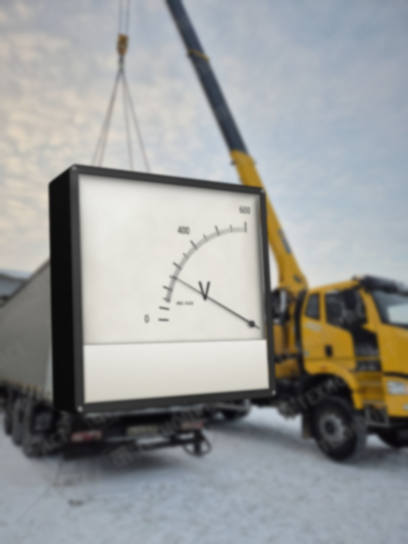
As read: **250** V
